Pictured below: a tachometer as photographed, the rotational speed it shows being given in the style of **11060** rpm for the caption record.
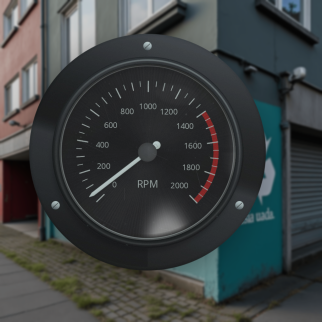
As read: **50** rpm
